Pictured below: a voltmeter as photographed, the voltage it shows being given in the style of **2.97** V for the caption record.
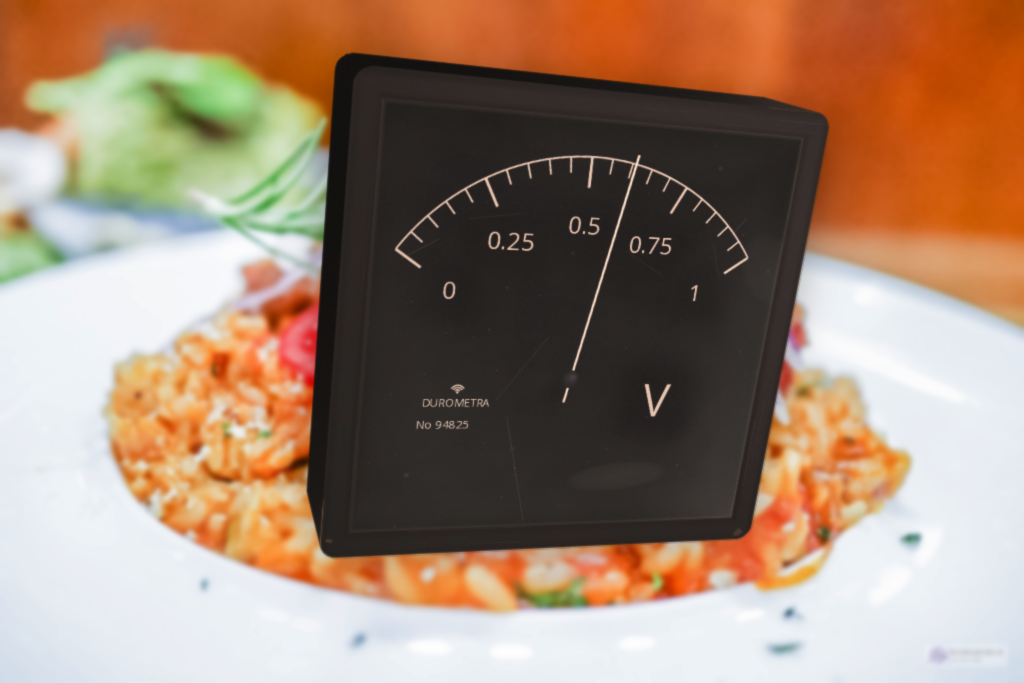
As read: **0.6** V
